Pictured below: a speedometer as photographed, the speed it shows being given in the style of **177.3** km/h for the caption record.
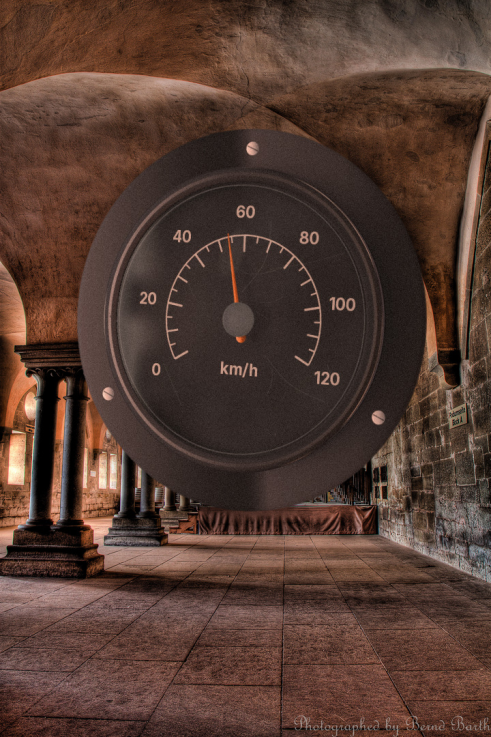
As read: **55** km/h
